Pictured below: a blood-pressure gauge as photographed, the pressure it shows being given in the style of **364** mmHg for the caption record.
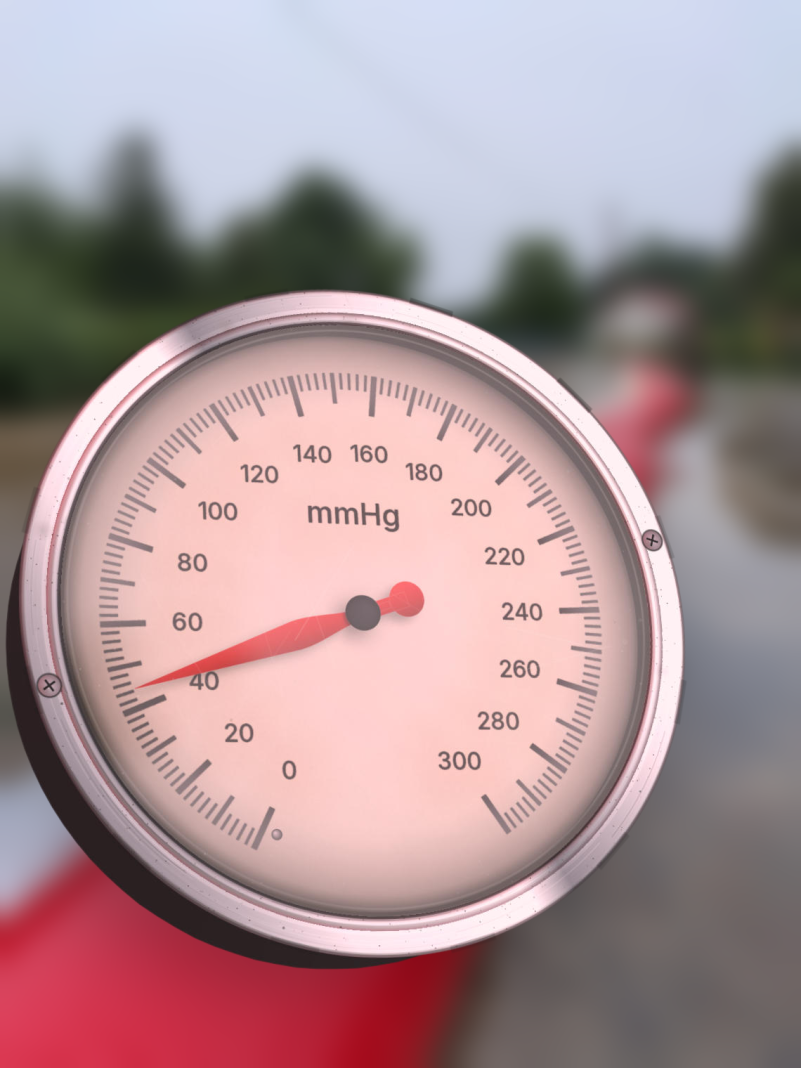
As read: **44** mmHg
